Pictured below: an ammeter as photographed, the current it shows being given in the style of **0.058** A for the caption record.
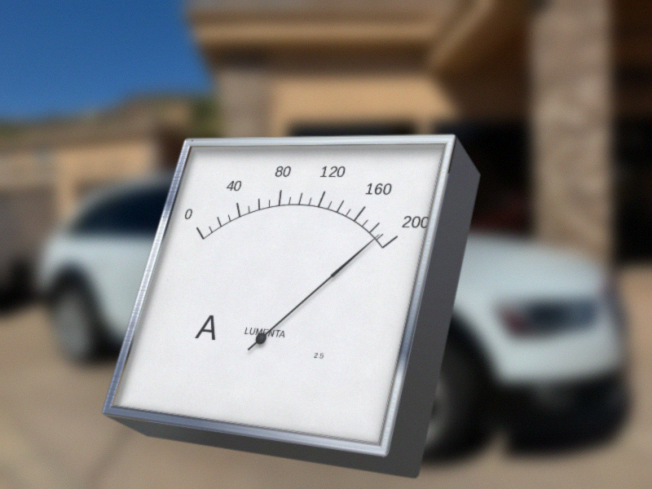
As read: **190** A
